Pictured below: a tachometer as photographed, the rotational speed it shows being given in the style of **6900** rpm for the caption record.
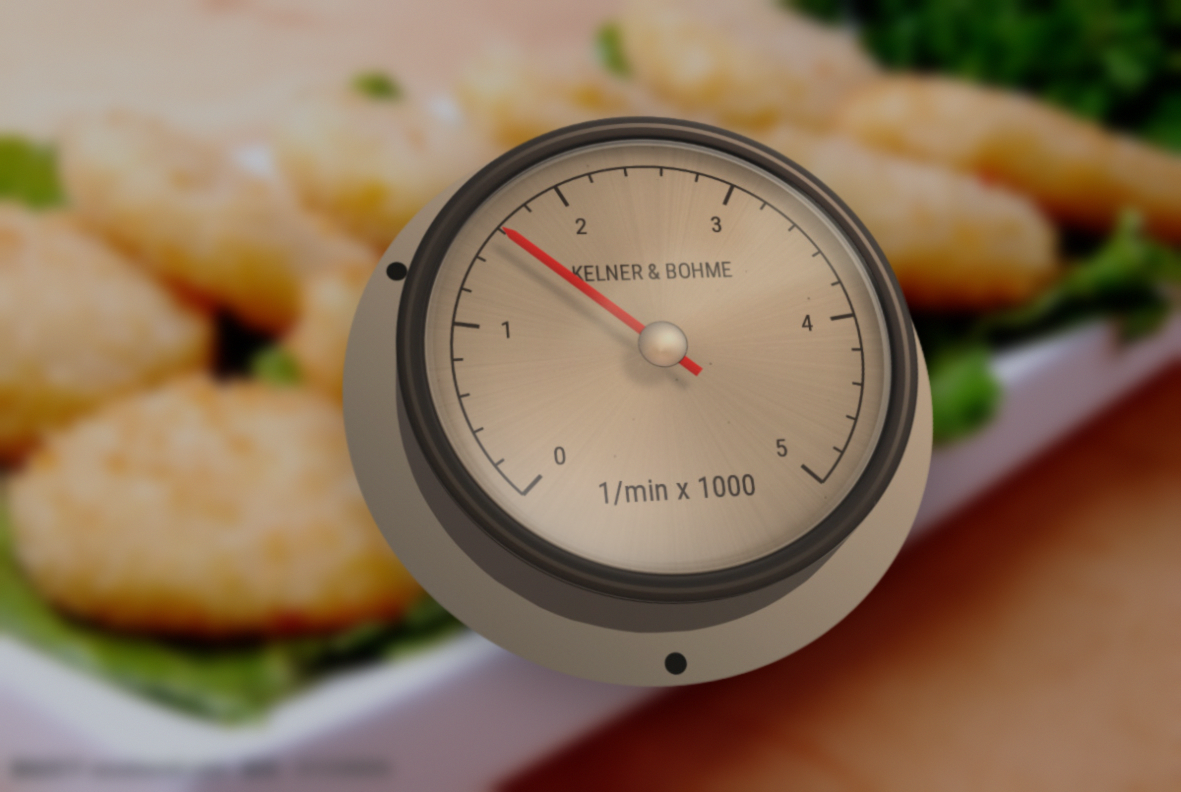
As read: **1600** rpm
